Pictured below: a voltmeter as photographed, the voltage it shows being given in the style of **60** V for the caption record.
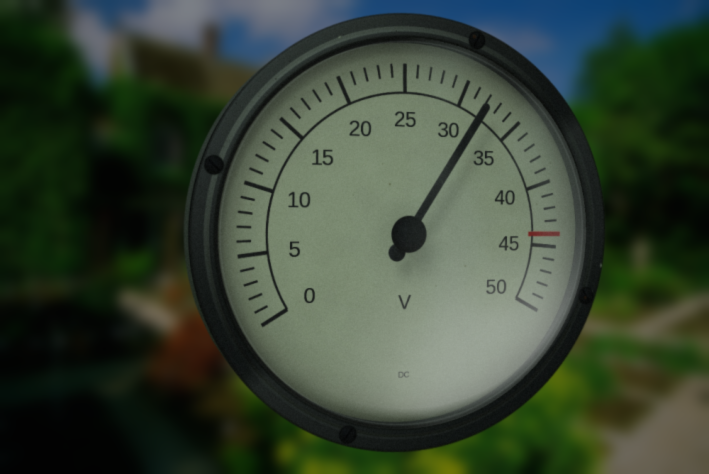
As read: **32** V
